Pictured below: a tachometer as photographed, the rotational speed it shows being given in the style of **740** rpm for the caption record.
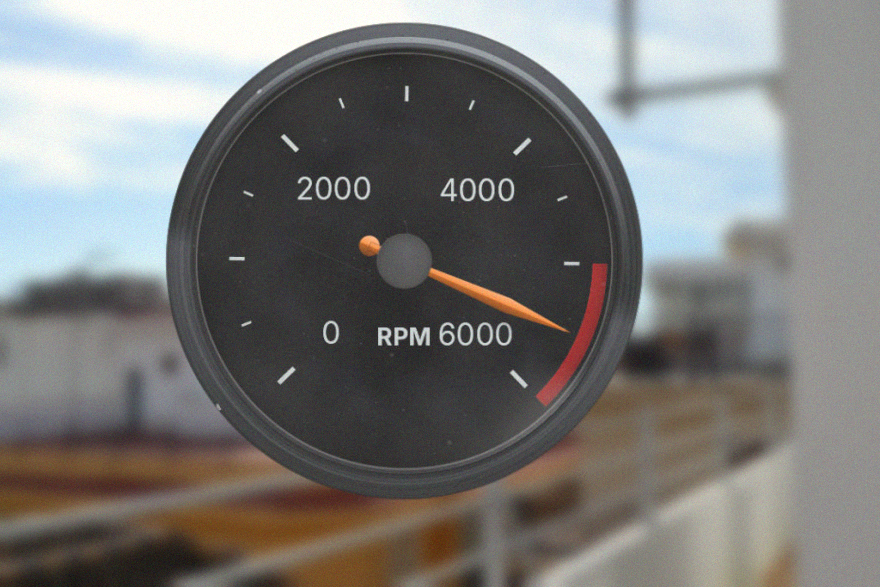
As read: **5500** rpm
